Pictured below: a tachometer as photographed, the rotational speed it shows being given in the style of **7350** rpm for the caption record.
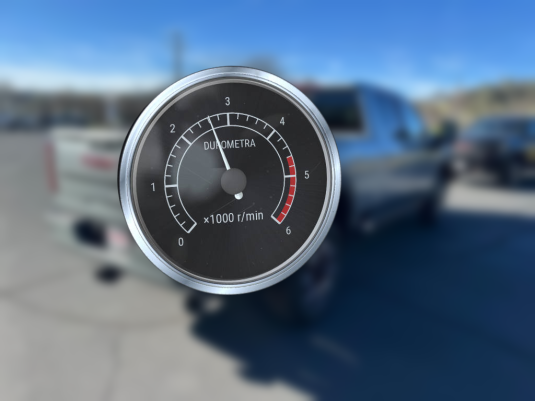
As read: **2600** rpm
